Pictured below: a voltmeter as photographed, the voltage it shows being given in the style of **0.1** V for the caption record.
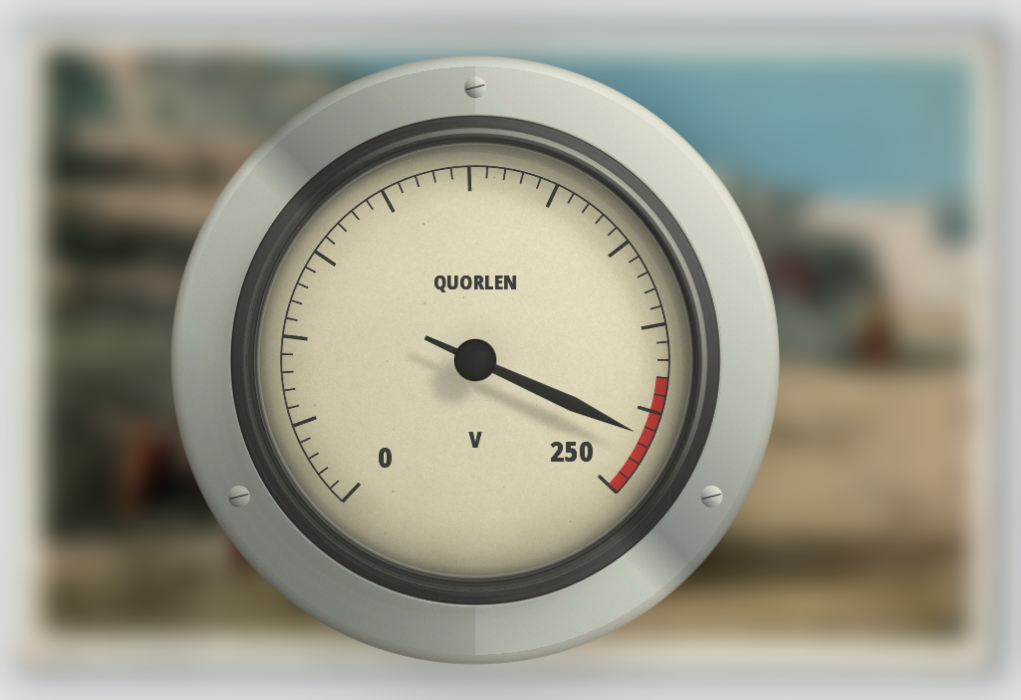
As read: **232.5** V
